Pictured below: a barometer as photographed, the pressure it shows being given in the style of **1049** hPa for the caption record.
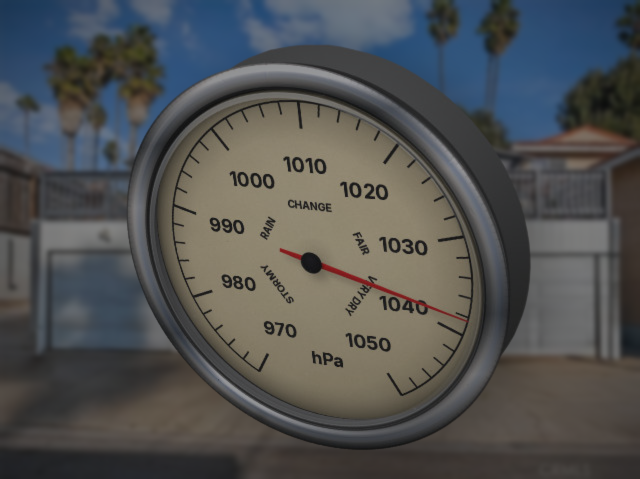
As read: **1038** hPa
